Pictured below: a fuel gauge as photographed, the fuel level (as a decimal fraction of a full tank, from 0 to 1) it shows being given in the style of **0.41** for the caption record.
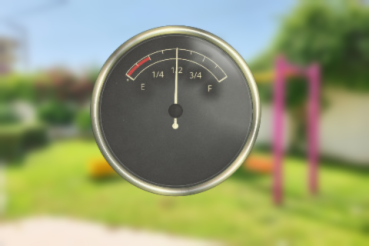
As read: **0.5**
